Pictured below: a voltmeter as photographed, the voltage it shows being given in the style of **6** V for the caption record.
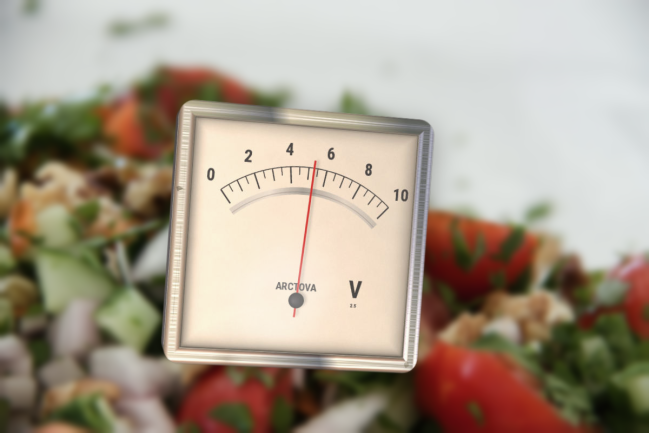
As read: **5.25** V
